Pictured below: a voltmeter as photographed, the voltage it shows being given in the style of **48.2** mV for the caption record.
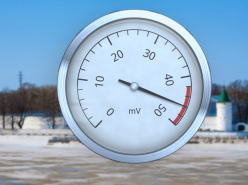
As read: **46** mV
